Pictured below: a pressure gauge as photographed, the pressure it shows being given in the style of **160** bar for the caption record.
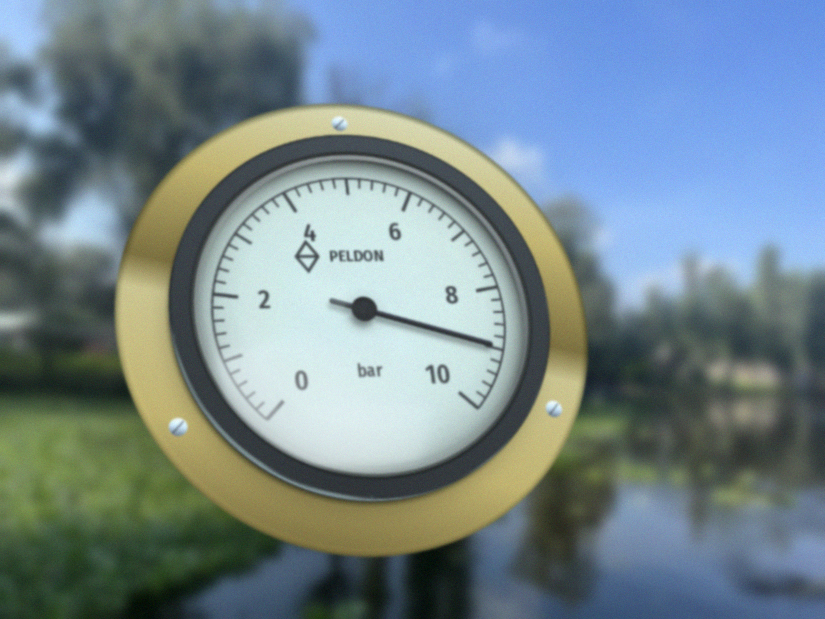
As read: **9** bar
